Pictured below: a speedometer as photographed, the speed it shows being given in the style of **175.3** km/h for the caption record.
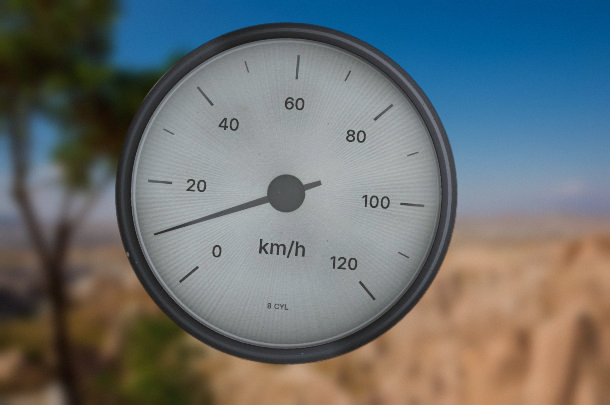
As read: **10** km/h
